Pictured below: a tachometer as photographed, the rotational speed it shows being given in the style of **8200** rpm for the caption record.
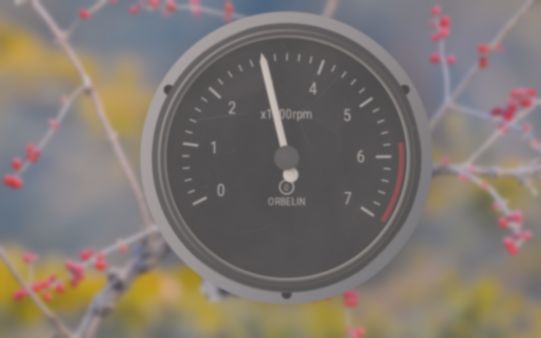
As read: **3000** rpm
